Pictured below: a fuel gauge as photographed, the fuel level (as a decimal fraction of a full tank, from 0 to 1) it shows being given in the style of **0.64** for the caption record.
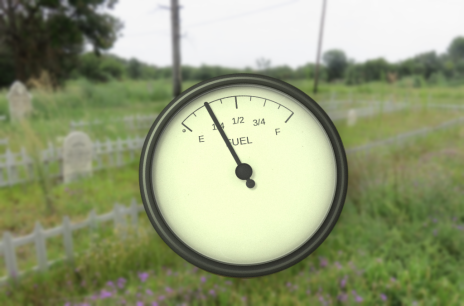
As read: **0.25**
